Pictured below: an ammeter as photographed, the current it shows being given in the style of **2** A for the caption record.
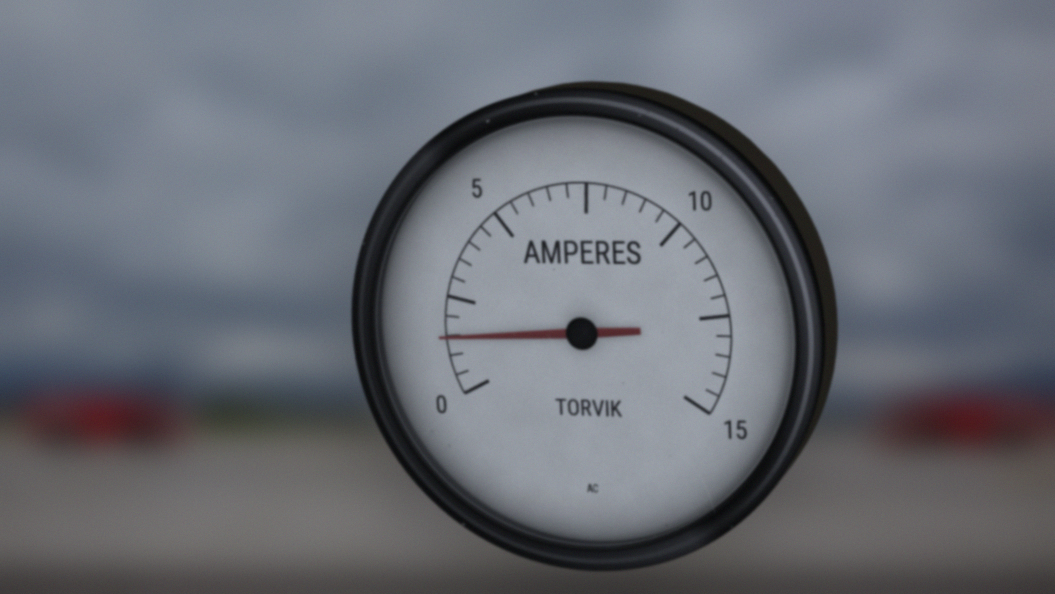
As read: **1.5** A
